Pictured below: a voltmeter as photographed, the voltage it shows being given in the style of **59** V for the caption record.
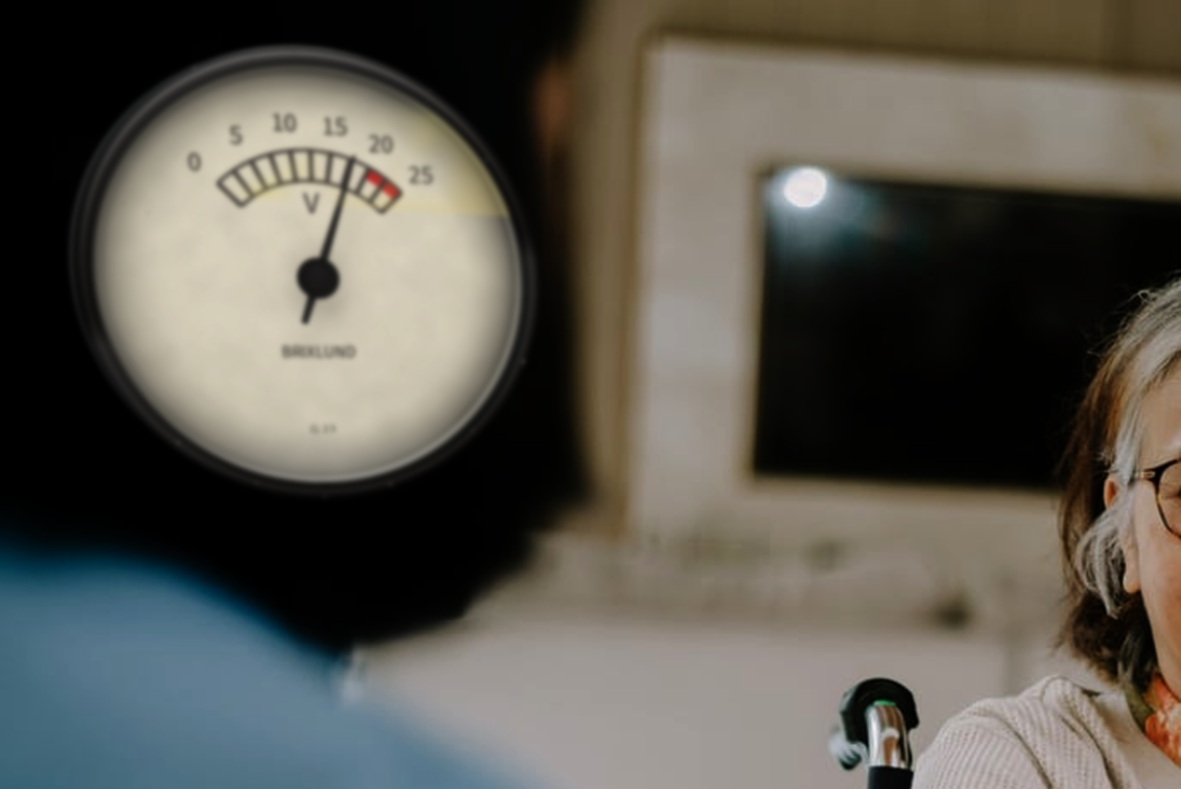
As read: **17.5** V
